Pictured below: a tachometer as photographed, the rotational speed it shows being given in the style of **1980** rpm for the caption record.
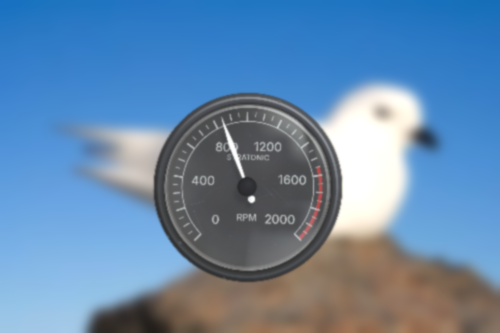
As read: **850** rpm
